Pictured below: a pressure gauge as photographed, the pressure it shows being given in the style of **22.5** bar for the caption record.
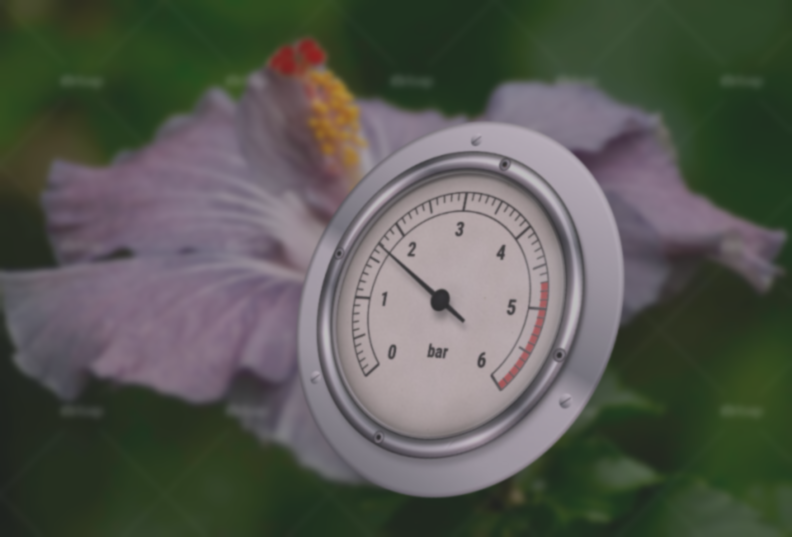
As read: **1.7** bar
